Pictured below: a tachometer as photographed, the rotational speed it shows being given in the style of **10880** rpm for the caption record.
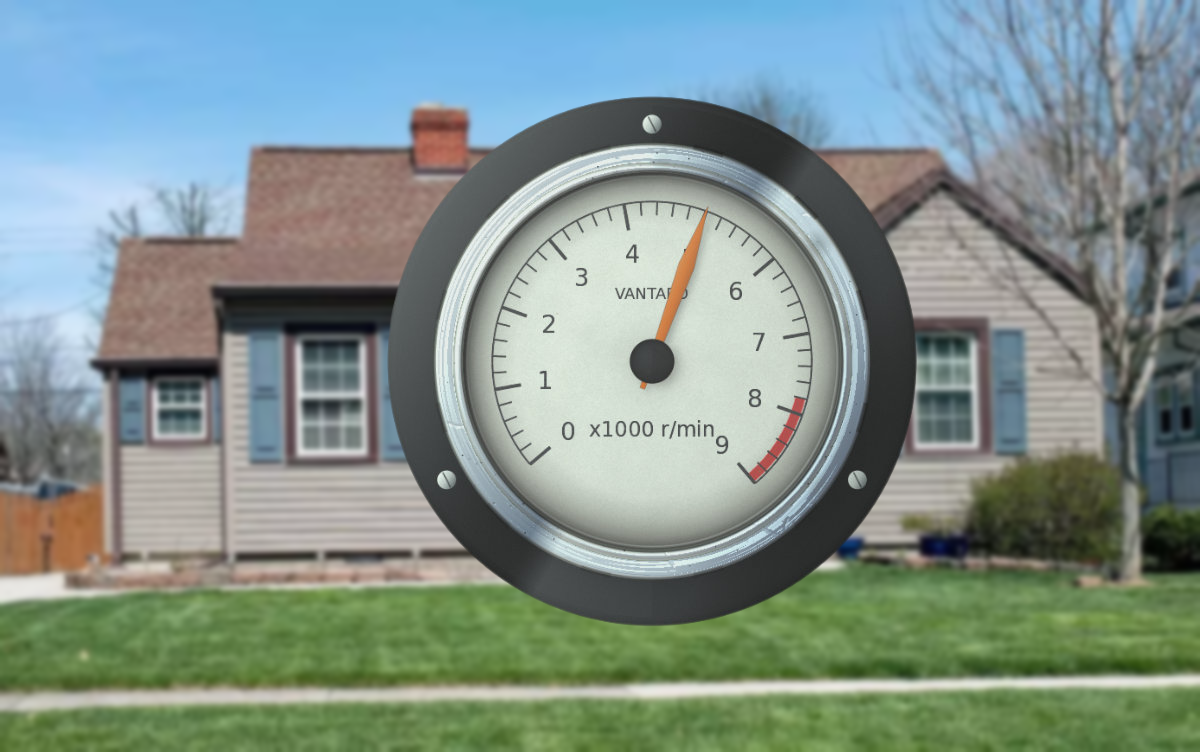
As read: **5000** rpm
